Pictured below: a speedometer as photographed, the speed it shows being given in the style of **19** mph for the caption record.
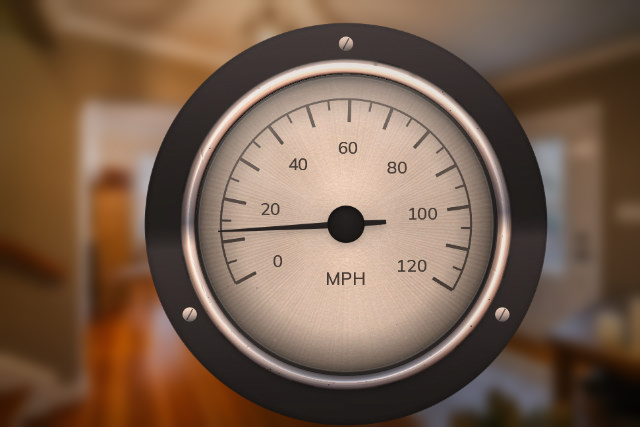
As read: **12.5** mph
